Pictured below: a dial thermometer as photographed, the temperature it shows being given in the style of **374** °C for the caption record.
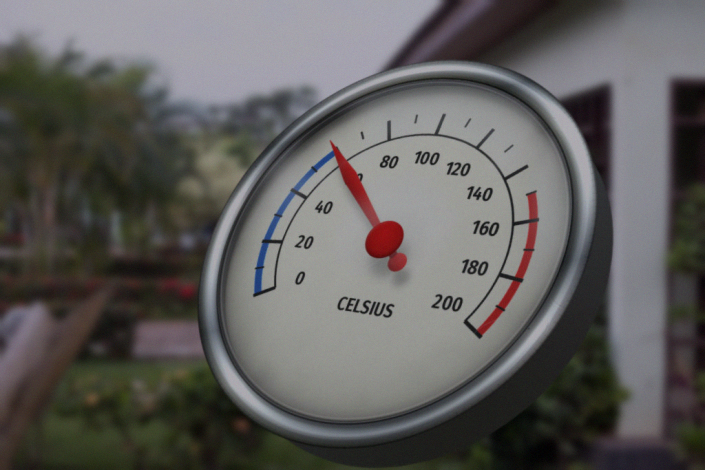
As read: **60** °C
